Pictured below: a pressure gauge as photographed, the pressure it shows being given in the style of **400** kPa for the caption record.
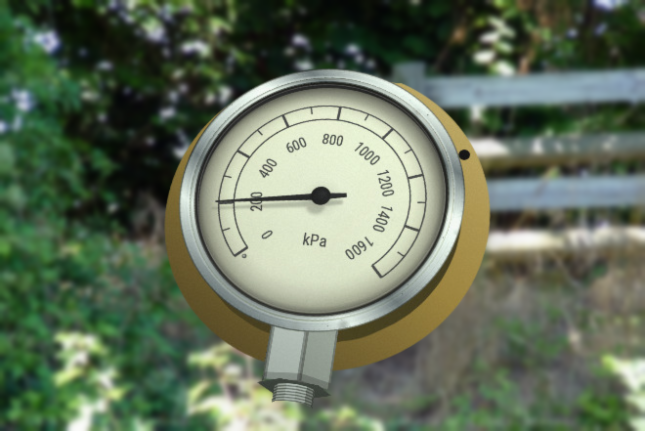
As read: **200** kPa
